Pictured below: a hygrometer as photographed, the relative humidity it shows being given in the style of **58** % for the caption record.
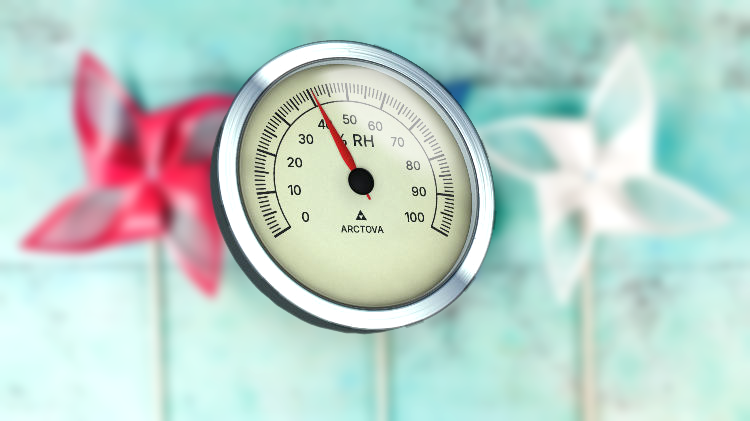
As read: **40** %
